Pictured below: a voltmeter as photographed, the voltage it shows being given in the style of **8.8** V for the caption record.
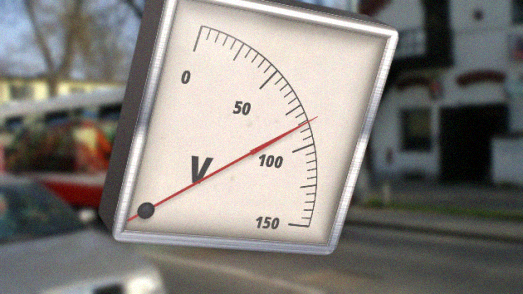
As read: **85** V
